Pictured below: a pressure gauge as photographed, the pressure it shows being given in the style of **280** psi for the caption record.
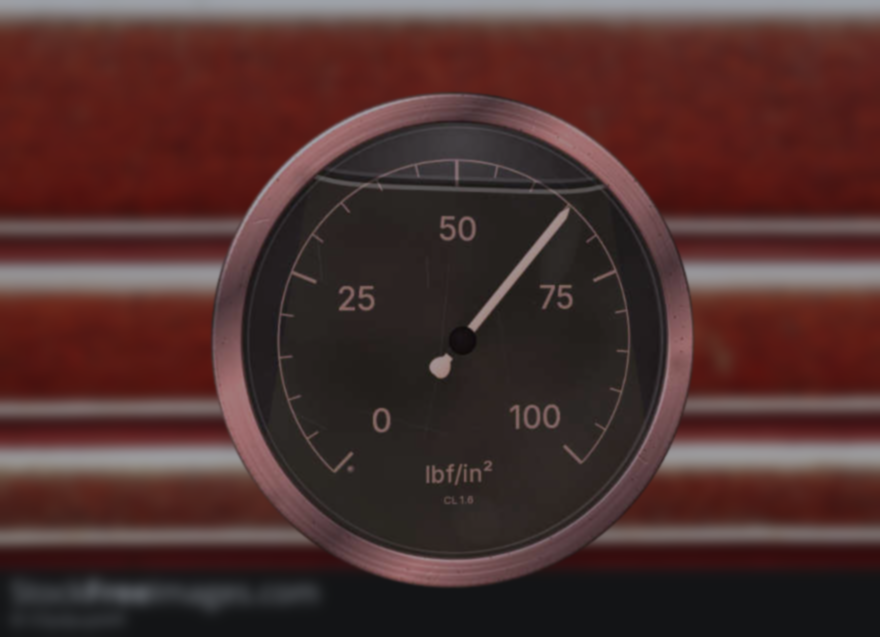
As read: **65** psi
